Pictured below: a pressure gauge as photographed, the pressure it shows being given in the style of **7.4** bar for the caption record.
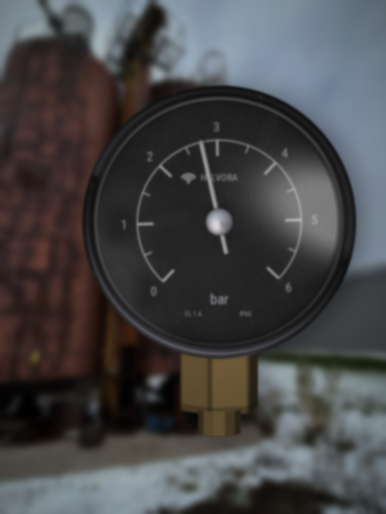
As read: **2.75** bar
